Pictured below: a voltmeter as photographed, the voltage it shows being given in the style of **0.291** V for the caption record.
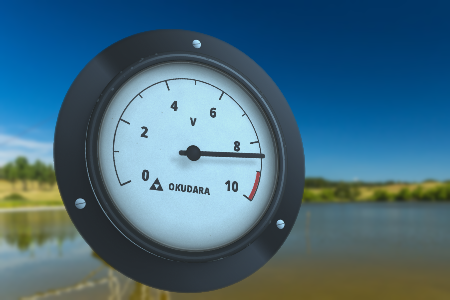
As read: **8.5** V
